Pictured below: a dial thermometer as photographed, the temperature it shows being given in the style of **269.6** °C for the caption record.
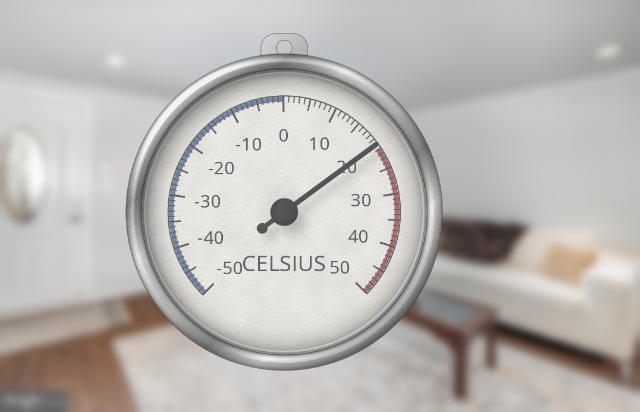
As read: **20** °C
